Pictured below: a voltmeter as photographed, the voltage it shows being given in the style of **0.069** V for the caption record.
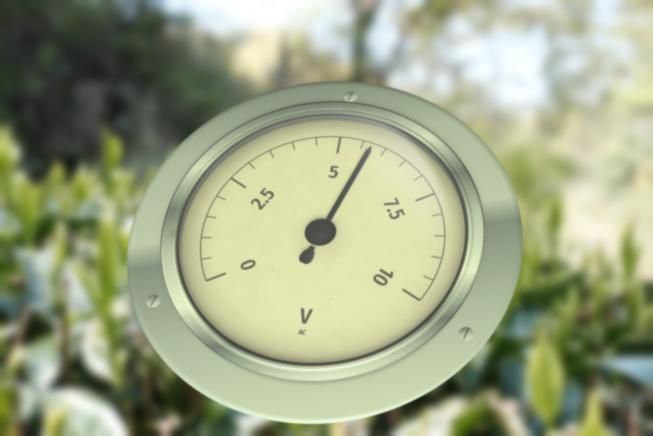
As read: **5.75** V
